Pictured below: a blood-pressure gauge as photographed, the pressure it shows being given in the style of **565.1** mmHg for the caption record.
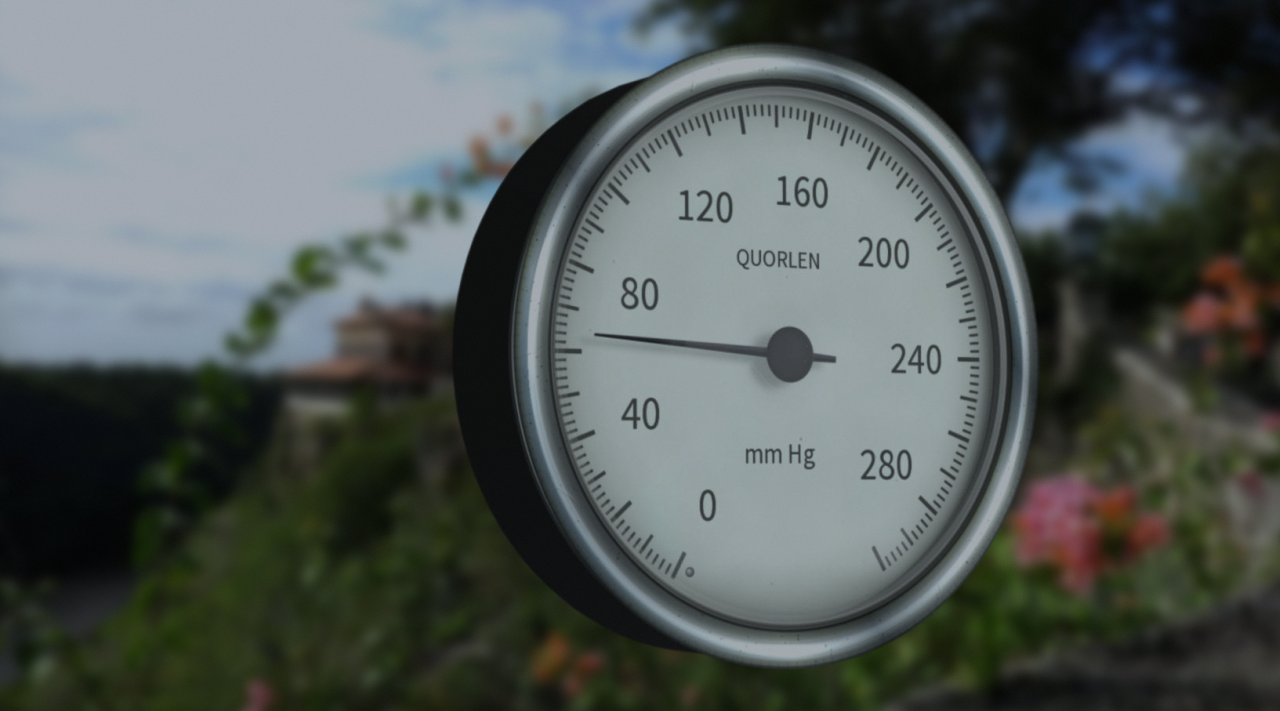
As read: **64** mmHg
